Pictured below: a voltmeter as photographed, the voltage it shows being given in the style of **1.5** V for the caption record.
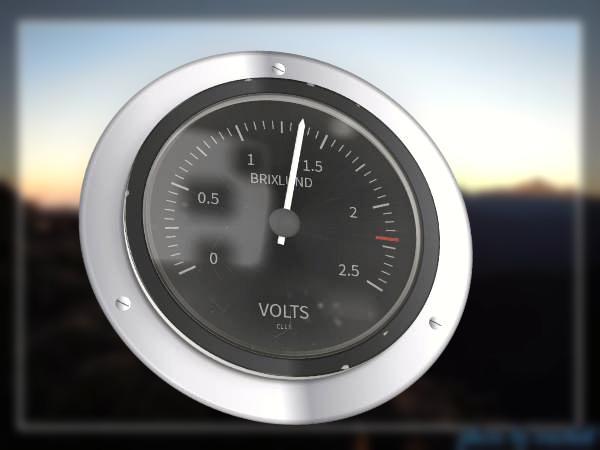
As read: **1.35** V
